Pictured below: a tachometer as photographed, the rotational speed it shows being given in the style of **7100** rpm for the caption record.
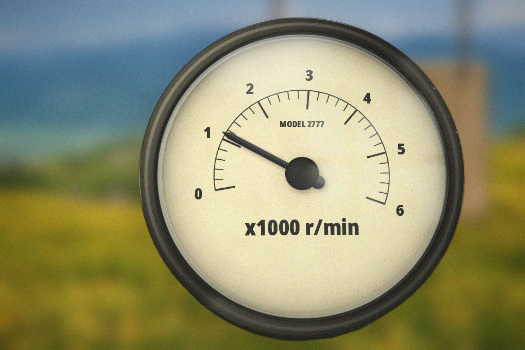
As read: **1100** rpm
